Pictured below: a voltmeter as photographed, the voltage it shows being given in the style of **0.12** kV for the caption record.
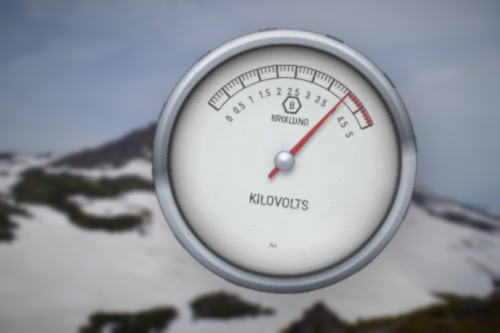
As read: **4** kV
